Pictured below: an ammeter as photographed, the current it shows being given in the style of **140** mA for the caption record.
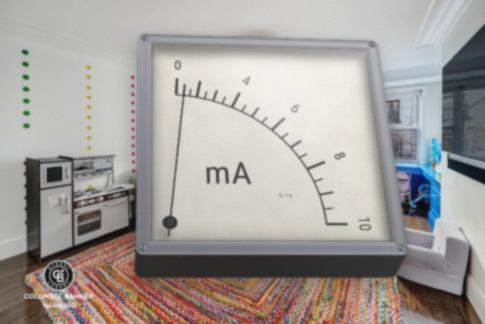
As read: **1** mA
